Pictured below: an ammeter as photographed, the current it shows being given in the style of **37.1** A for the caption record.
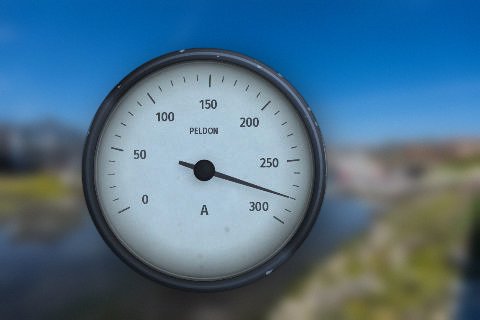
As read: **280** A
